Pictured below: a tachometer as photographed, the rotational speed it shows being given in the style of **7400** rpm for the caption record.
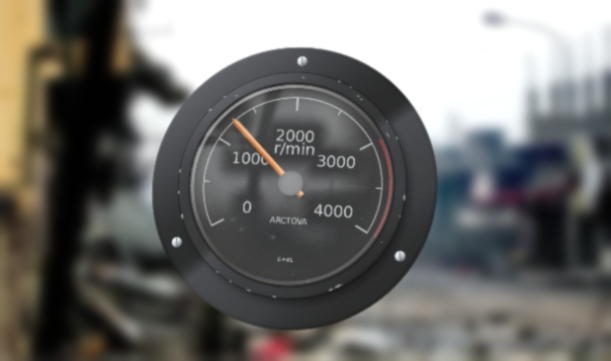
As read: **1250** rpm
